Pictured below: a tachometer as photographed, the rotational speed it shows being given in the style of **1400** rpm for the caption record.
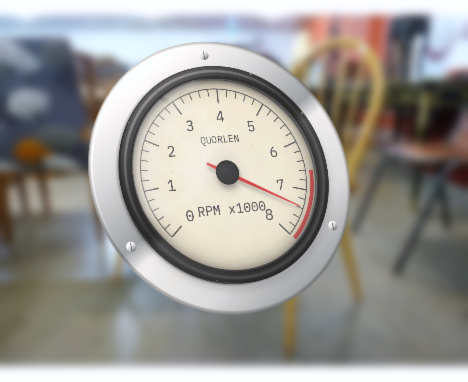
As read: **7400** rpm
